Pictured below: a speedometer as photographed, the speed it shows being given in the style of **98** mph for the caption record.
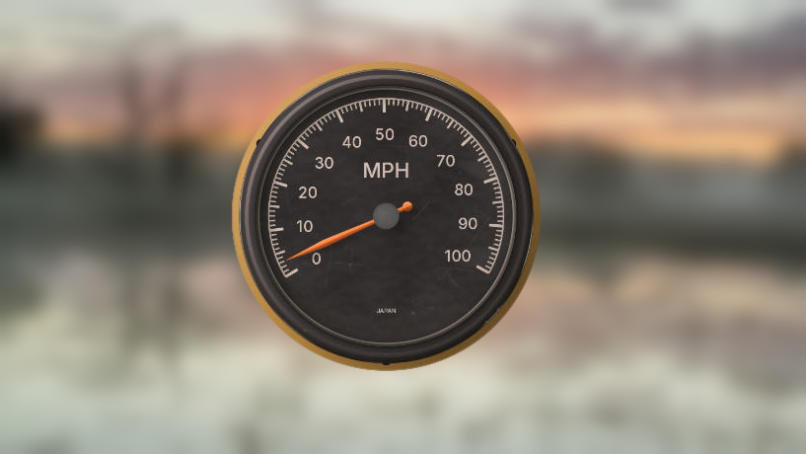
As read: **3** mph
